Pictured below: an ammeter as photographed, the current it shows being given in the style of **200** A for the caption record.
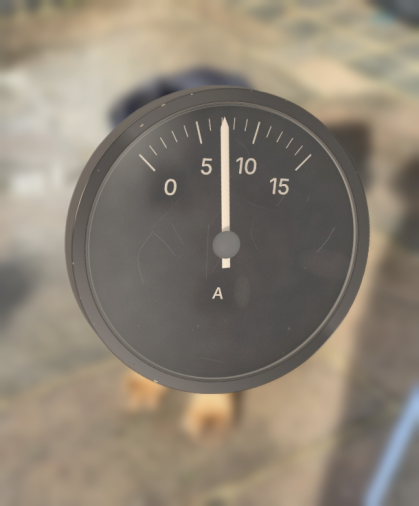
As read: **7** A
